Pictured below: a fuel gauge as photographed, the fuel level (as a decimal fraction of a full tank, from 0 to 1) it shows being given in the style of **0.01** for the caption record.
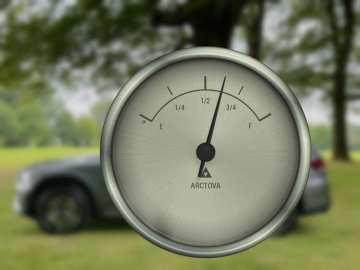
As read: **0.625**
